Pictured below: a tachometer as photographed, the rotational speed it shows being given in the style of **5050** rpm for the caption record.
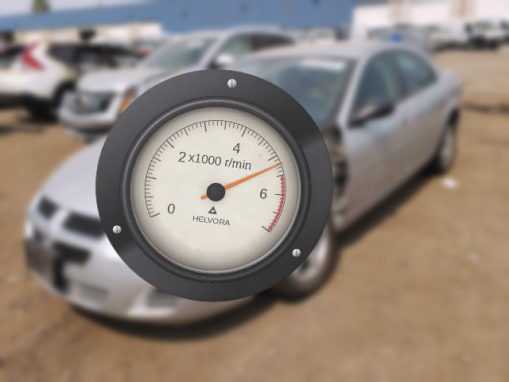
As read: **5200** rpm
